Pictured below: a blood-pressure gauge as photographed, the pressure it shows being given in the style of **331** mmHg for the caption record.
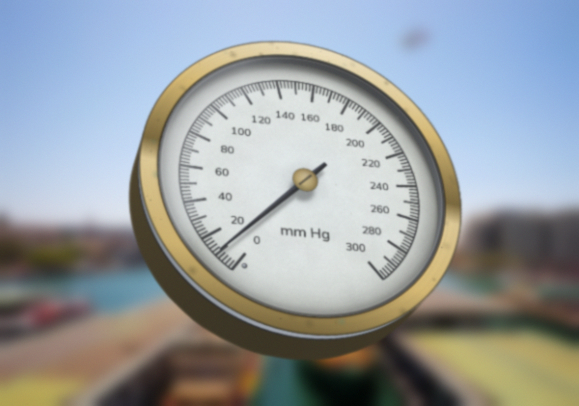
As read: **10** mmHg
